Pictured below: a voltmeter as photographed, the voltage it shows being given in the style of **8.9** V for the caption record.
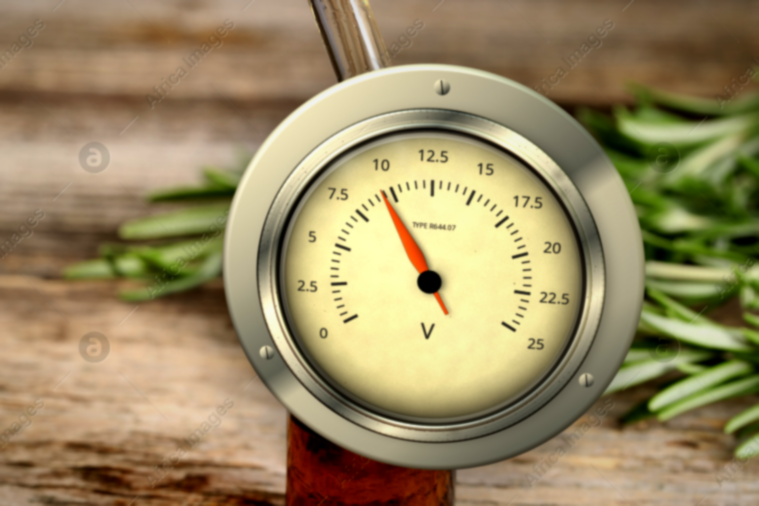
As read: **9.5** V
